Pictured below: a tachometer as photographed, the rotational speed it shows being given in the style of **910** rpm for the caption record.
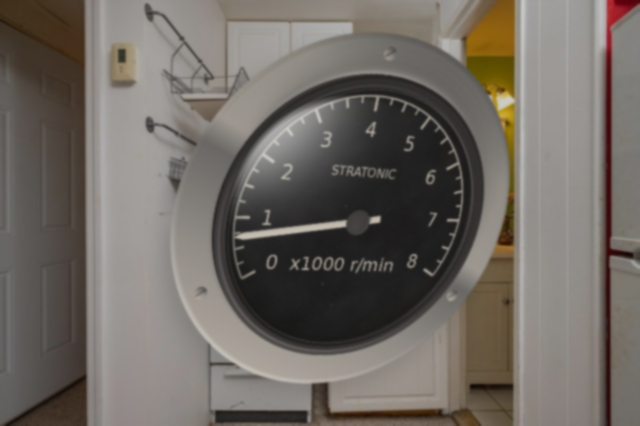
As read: **750** rpm
